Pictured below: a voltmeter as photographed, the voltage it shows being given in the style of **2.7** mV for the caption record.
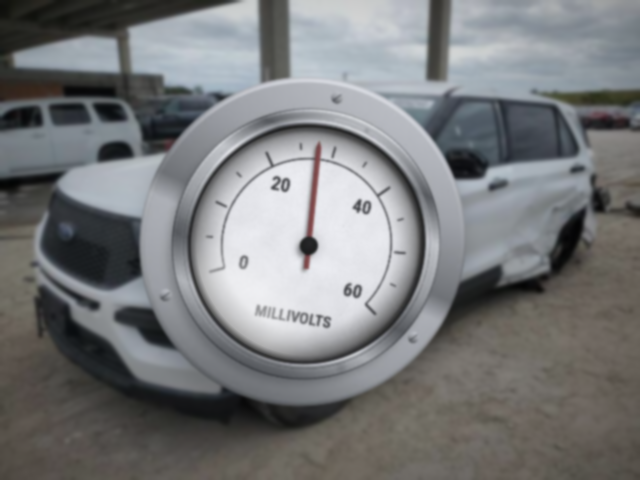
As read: **27.5** mV
